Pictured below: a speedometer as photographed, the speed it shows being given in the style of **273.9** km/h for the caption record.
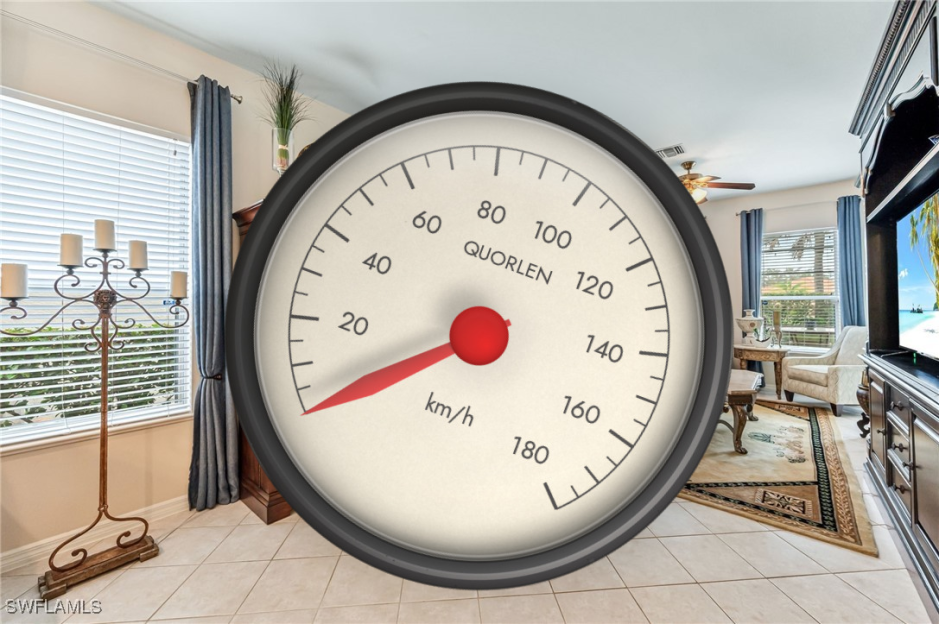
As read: **0** km/h
